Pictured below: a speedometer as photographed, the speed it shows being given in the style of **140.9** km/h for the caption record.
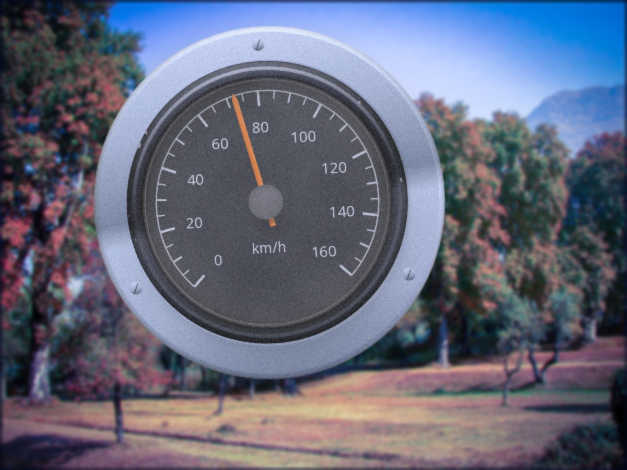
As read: **72.5** km/h
